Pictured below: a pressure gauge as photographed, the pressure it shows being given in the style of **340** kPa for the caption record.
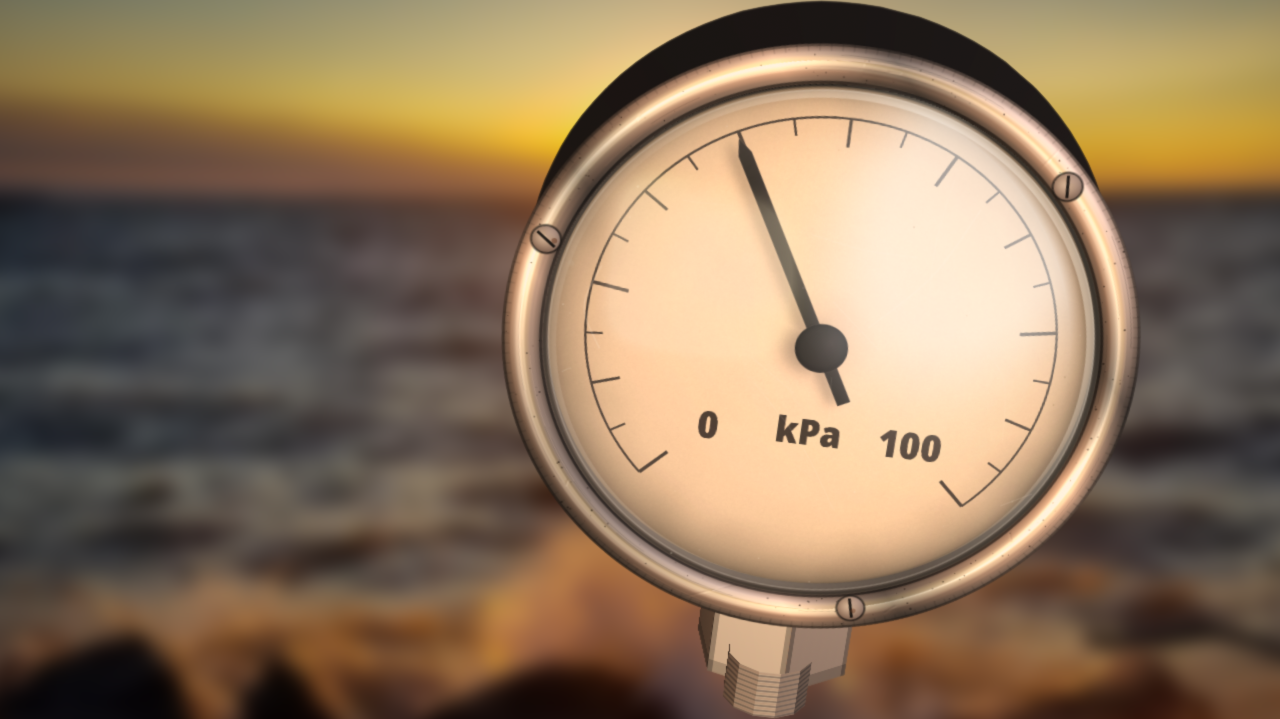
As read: **40** kPa
